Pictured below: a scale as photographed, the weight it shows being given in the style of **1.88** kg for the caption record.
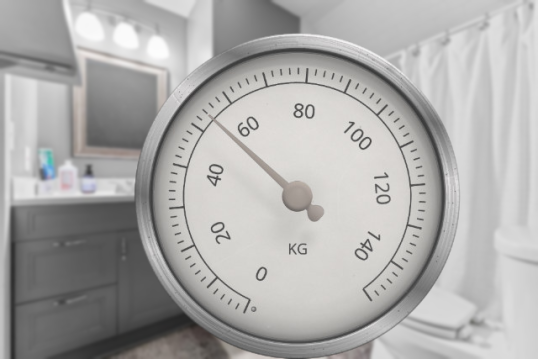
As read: **54** kg
